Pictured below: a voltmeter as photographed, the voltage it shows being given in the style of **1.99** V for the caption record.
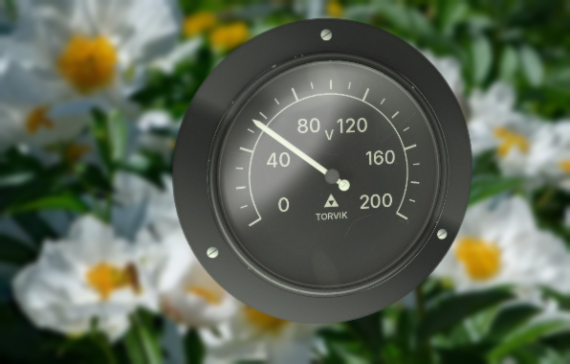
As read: **55** V
